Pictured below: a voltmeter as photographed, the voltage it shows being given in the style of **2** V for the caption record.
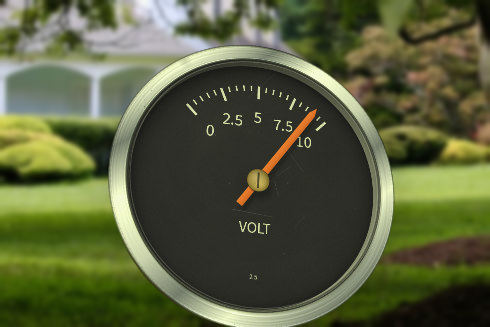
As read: **9** V
